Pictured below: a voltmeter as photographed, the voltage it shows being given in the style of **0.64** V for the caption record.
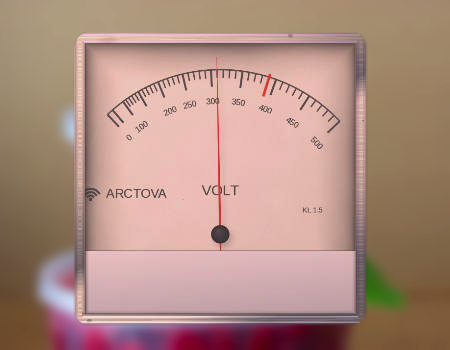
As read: **310** V
